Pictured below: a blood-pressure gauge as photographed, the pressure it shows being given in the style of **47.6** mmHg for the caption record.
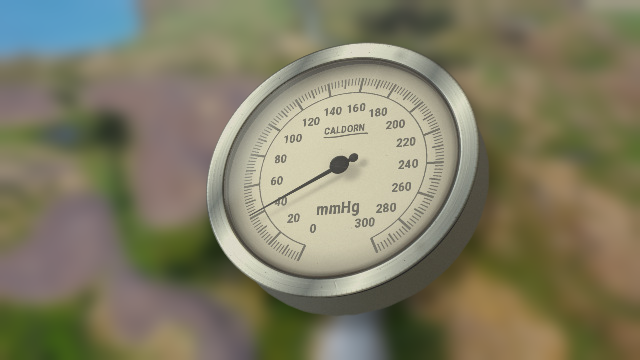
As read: **40** mmHg
